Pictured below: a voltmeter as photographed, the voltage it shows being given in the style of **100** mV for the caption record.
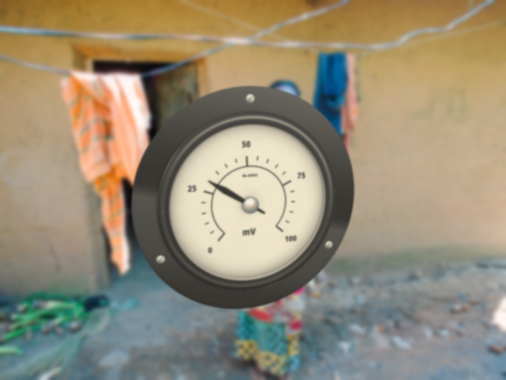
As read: **30** mV
